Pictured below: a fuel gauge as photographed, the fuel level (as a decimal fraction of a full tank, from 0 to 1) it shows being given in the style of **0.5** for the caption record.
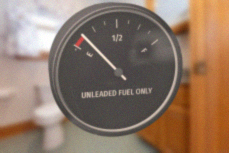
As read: **0.125**
